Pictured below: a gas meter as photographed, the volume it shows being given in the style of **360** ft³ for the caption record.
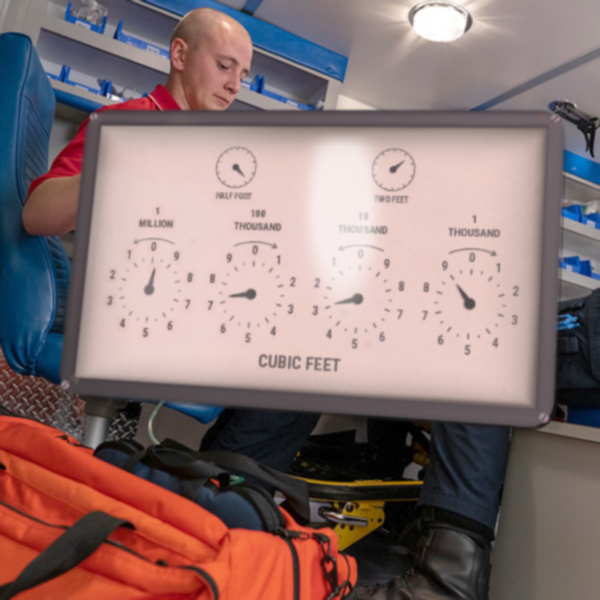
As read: **972900** ft³
